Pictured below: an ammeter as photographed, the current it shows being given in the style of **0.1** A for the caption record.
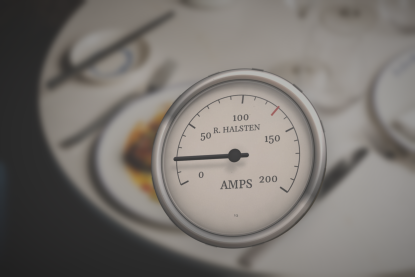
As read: **20** A
